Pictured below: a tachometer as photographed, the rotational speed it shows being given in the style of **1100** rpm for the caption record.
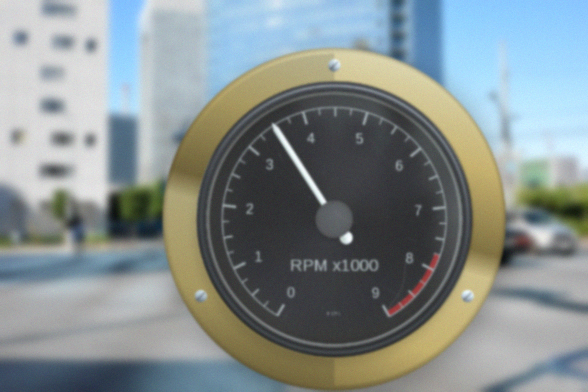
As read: **3500** rpm
